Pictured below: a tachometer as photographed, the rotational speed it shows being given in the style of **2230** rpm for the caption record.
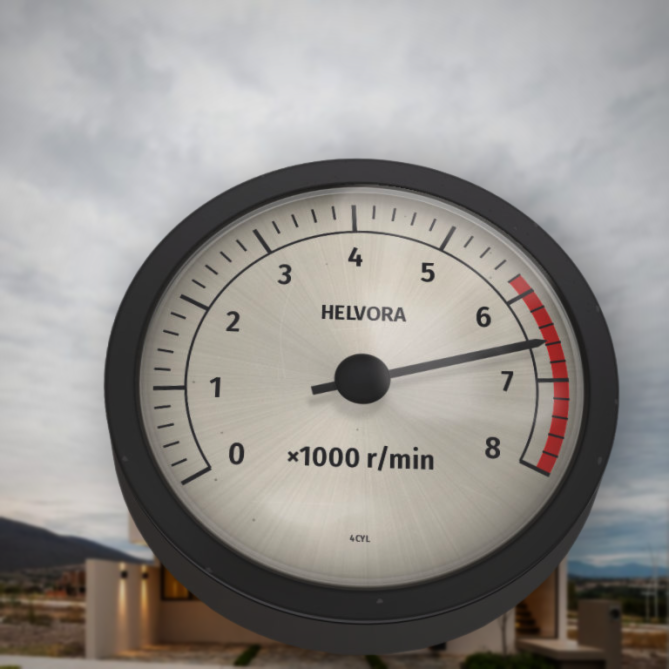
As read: **6600** rpm
